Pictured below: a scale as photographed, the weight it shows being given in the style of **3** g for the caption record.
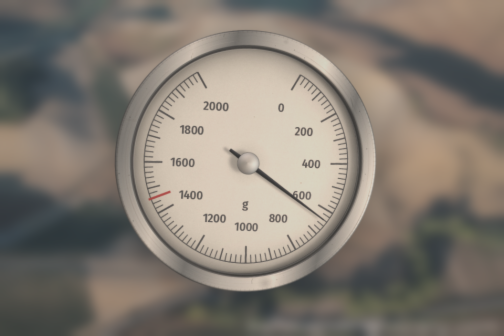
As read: **640** g
